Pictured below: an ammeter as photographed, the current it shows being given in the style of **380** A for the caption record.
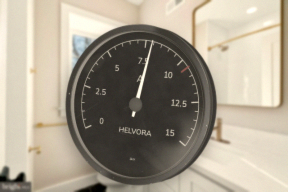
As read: **8** A
